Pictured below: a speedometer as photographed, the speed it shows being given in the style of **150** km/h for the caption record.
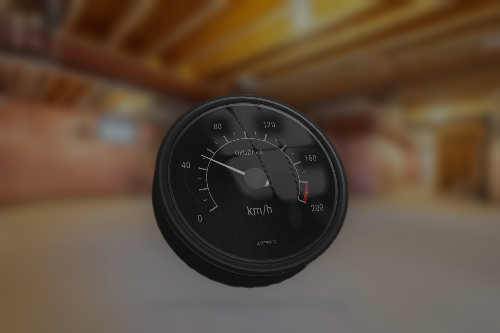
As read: **50** km/h
